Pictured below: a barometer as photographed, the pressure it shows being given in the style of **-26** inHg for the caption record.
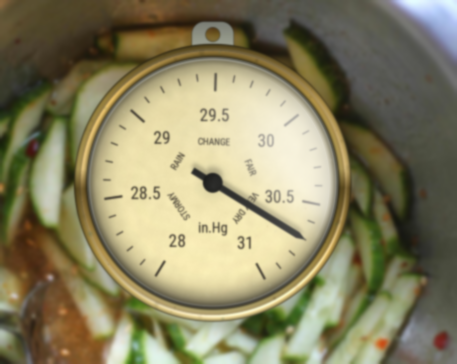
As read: **30.7** inHg
